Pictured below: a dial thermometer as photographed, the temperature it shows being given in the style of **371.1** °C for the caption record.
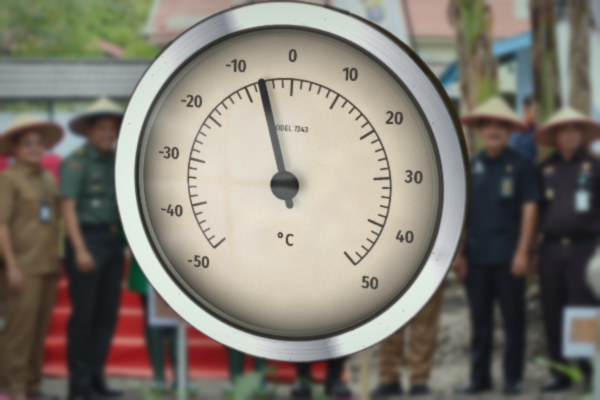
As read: **-6** °C
